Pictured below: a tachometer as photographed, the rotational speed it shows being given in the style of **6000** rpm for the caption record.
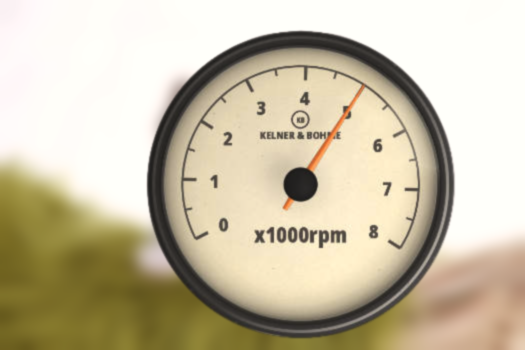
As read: **5000** rpm
